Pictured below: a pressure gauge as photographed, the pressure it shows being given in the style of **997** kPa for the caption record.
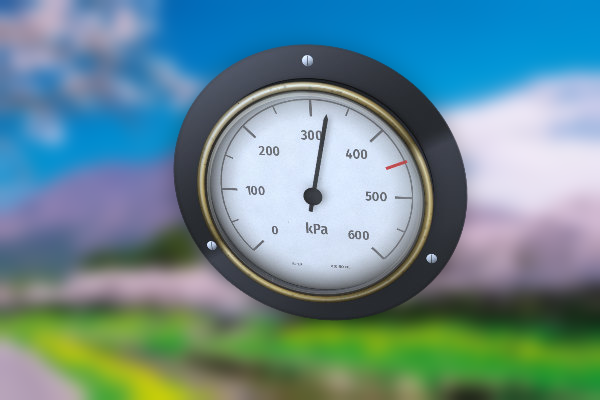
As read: **325** kPa
